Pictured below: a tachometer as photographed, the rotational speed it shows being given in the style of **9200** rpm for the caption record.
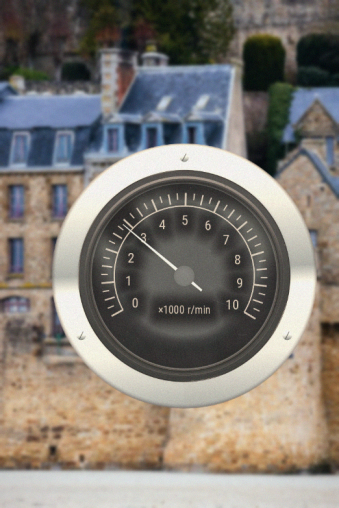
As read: **2875** rpm
